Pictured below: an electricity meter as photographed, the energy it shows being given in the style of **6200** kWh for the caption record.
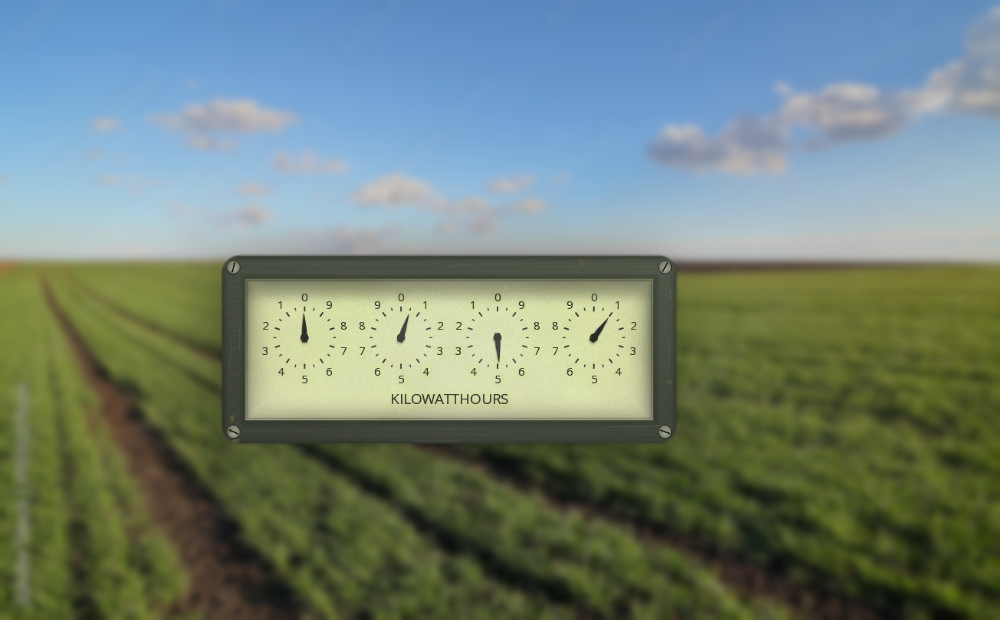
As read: **51** kWh
